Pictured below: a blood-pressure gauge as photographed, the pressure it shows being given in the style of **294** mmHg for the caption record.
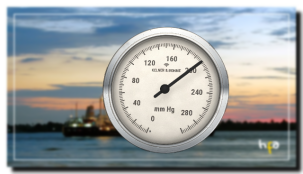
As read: **200** mmHg
